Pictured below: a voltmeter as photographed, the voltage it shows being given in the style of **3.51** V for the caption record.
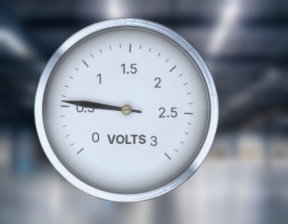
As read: **0.55** V
